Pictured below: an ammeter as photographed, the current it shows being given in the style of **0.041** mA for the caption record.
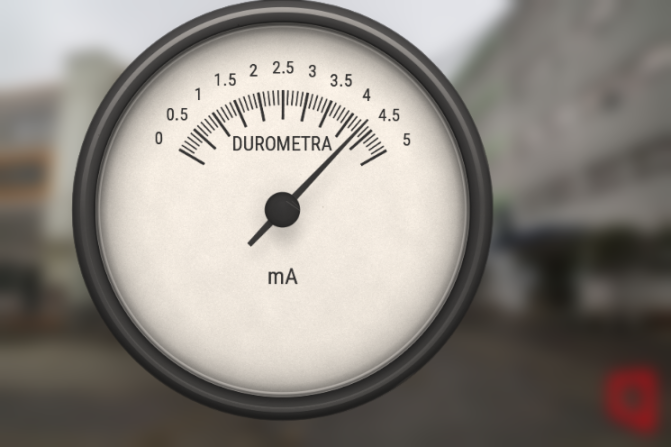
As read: **4.3** mA
